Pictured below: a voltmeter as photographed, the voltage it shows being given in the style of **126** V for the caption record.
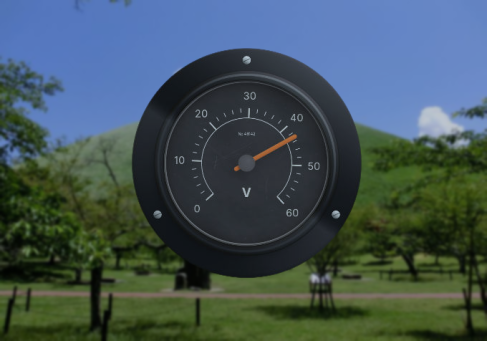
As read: **43** V
